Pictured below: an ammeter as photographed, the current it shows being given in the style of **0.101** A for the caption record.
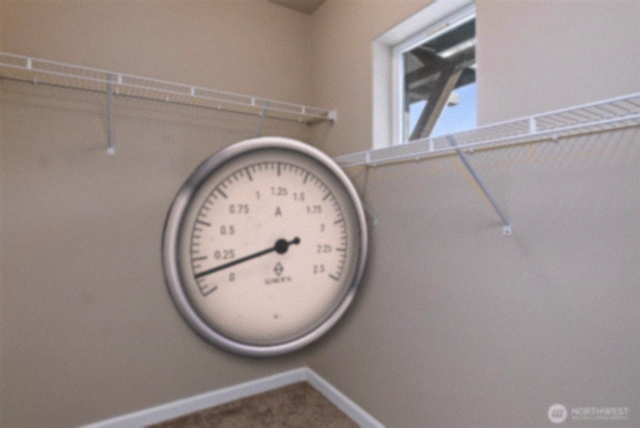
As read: **0.15** A
